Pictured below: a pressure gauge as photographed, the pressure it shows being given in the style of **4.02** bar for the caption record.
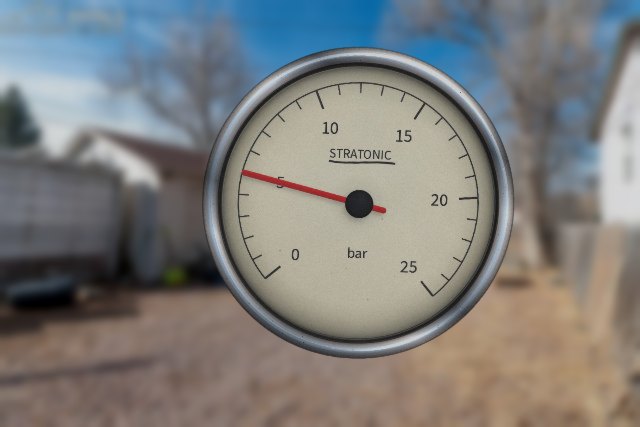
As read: **5** bar
